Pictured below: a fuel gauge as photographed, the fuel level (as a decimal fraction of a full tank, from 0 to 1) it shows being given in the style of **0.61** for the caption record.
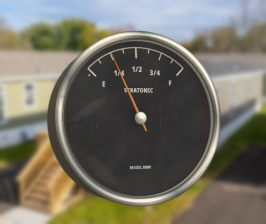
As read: **0.25**
